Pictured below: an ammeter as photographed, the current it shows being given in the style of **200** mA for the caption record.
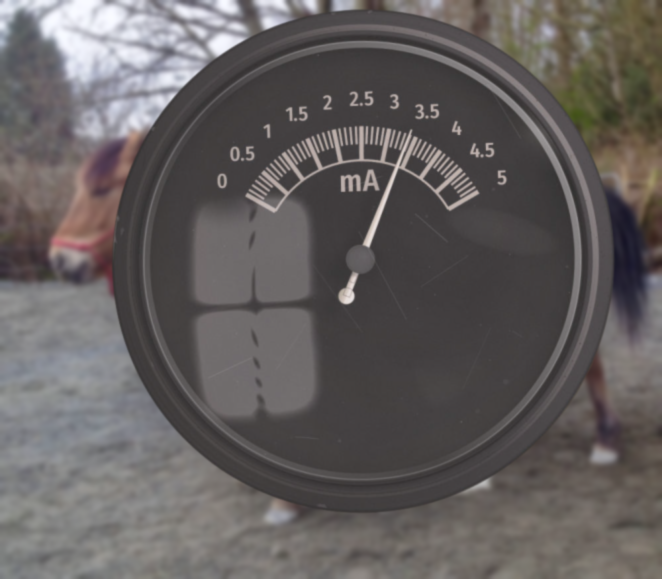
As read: **3.4** mA
